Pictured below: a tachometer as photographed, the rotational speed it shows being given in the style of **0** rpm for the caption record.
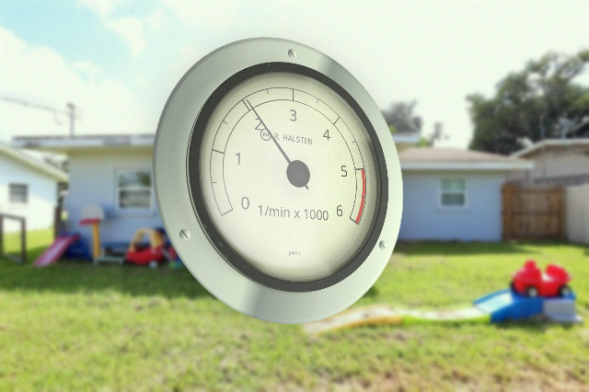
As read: **2000** rpm
